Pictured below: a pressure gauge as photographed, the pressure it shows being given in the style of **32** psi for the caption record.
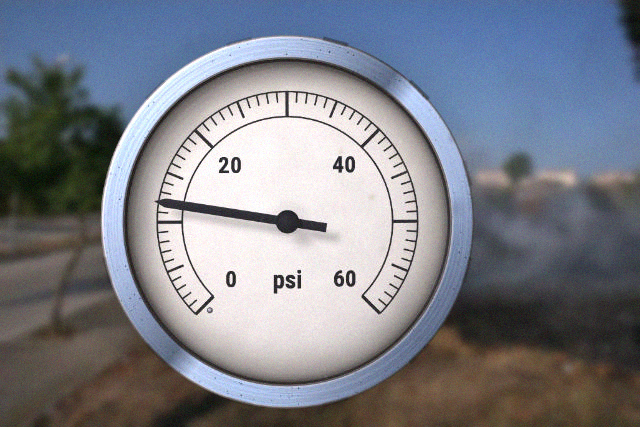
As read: **12** psi
